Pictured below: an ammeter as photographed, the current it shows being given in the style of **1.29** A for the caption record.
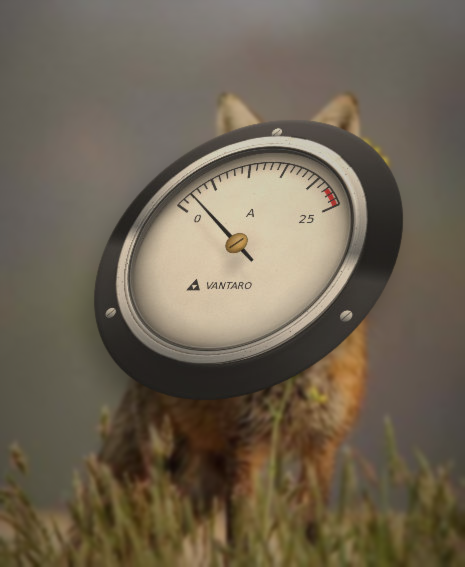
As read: **2** A
